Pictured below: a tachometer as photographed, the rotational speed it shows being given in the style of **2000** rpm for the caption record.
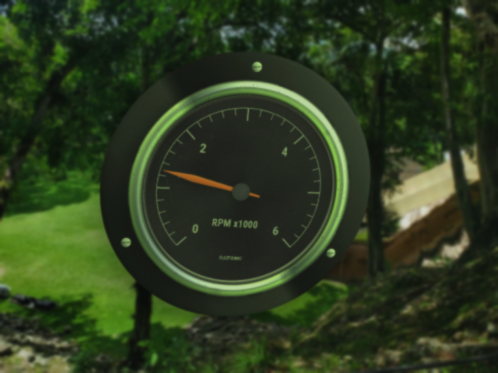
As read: **1300** rpm
